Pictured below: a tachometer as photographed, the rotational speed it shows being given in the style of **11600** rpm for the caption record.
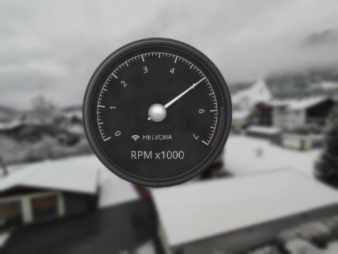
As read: **5000** rpm
